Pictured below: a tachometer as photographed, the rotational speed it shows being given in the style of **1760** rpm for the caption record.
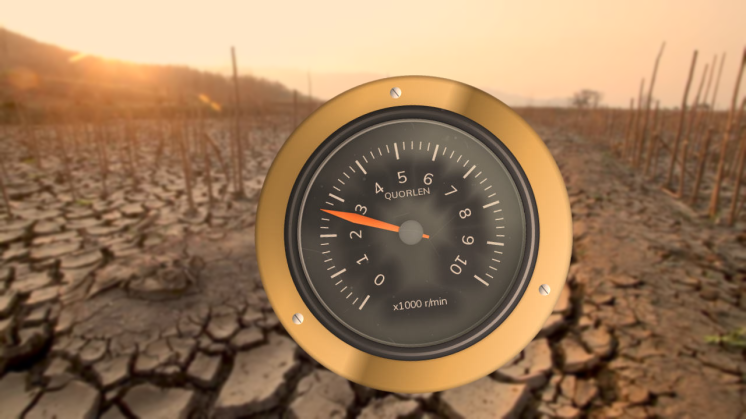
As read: **2600** rpm
